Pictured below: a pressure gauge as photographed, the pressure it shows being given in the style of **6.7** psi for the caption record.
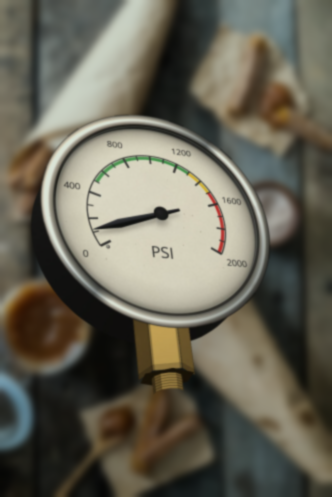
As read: **100** psi
